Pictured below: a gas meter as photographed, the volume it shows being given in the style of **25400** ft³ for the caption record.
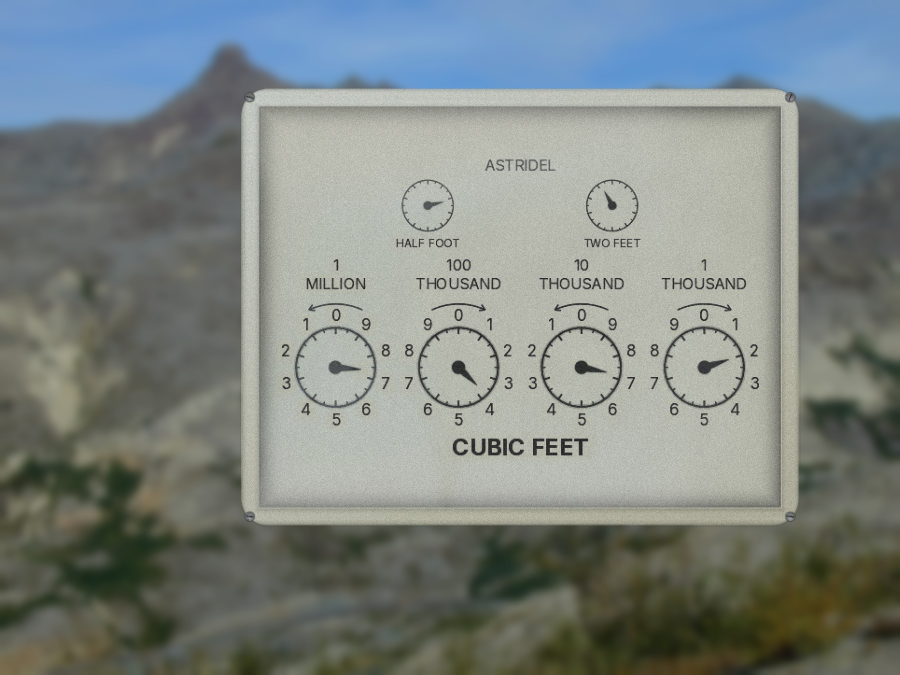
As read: **737200** ft³
